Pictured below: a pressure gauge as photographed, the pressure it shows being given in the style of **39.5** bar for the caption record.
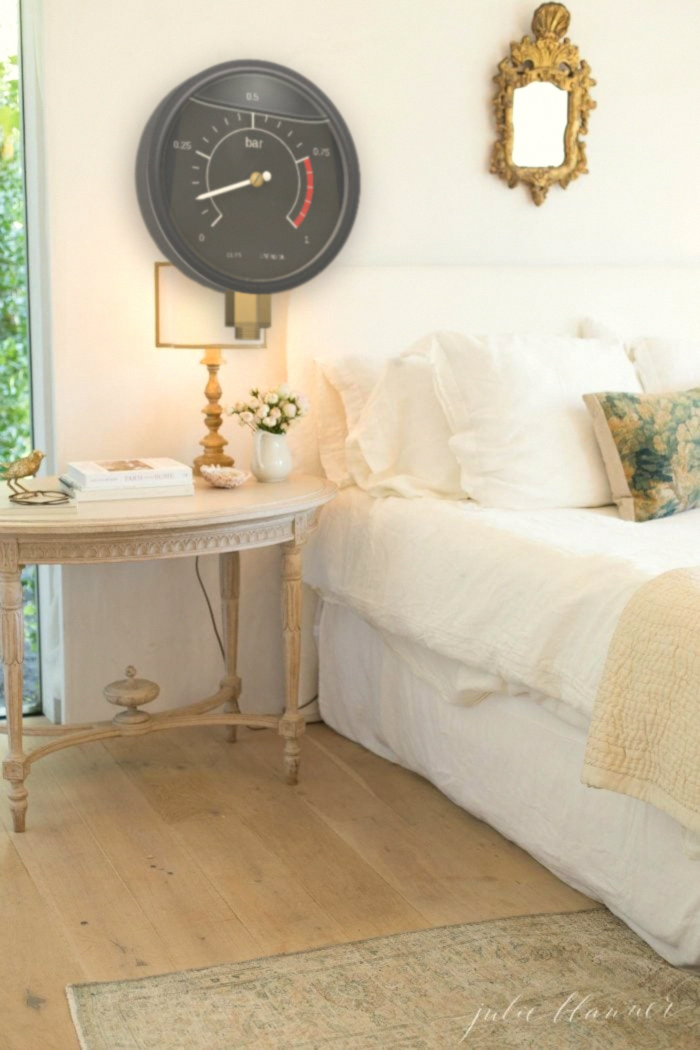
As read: **0.1** bar
